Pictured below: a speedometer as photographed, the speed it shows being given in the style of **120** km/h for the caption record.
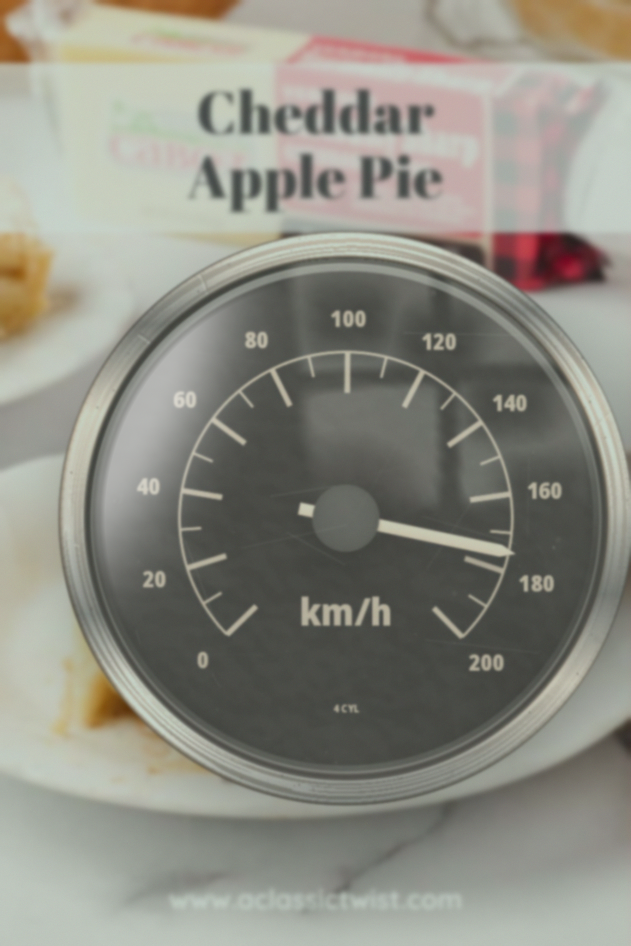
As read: **175** km/h
